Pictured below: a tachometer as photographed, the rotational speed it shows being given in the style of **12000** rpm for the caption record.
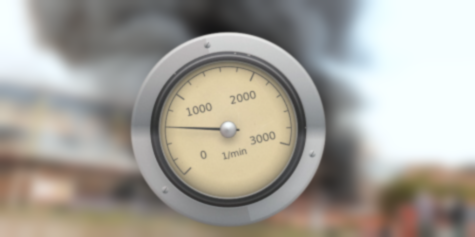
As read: **600** rpm
